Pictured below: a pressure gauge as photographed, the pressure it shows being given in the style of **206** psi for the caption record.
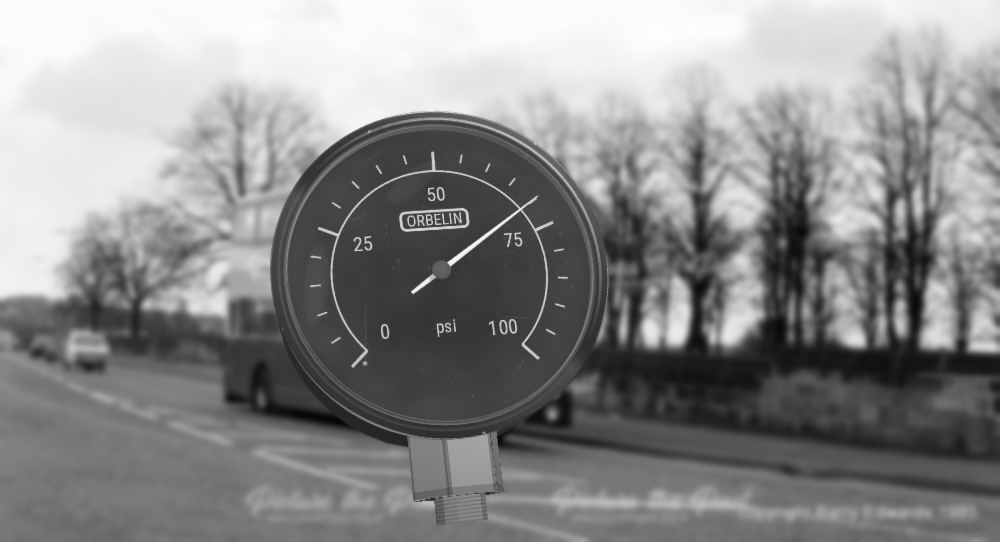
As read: **70** psi
